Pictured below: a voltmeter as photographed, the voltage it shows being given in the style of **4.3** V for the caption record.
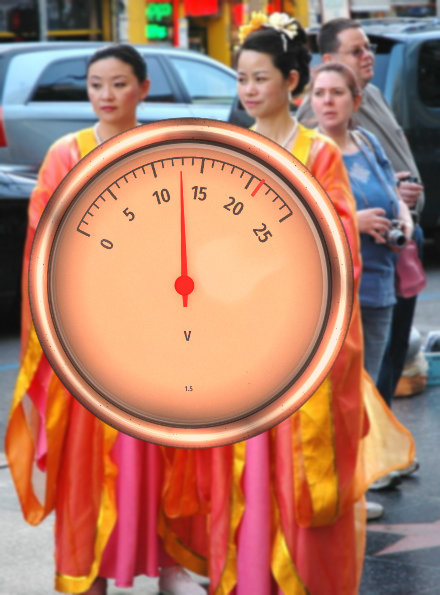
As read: **13** V
